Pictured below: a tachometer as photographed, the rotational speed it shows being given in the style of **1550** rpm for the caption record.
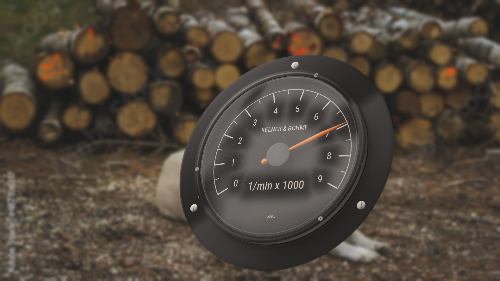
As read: **7000** rpm
